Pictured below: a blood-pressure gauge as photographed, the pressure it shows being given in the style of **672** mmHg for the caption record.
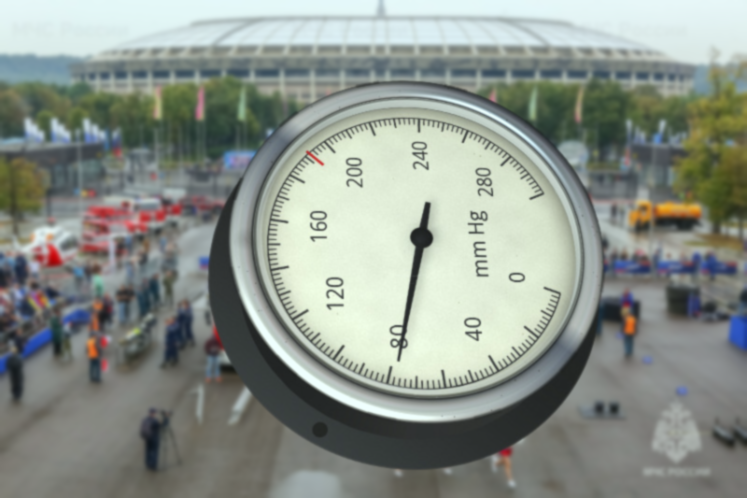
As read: **78** mmHg
